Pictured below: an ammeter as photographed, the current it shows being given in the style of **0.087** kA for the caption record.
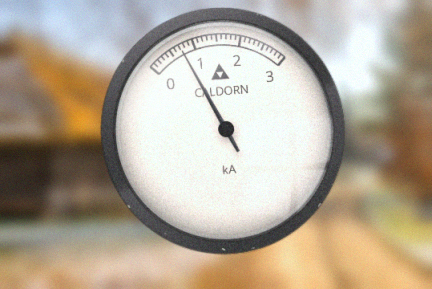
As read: **0.7** kA
